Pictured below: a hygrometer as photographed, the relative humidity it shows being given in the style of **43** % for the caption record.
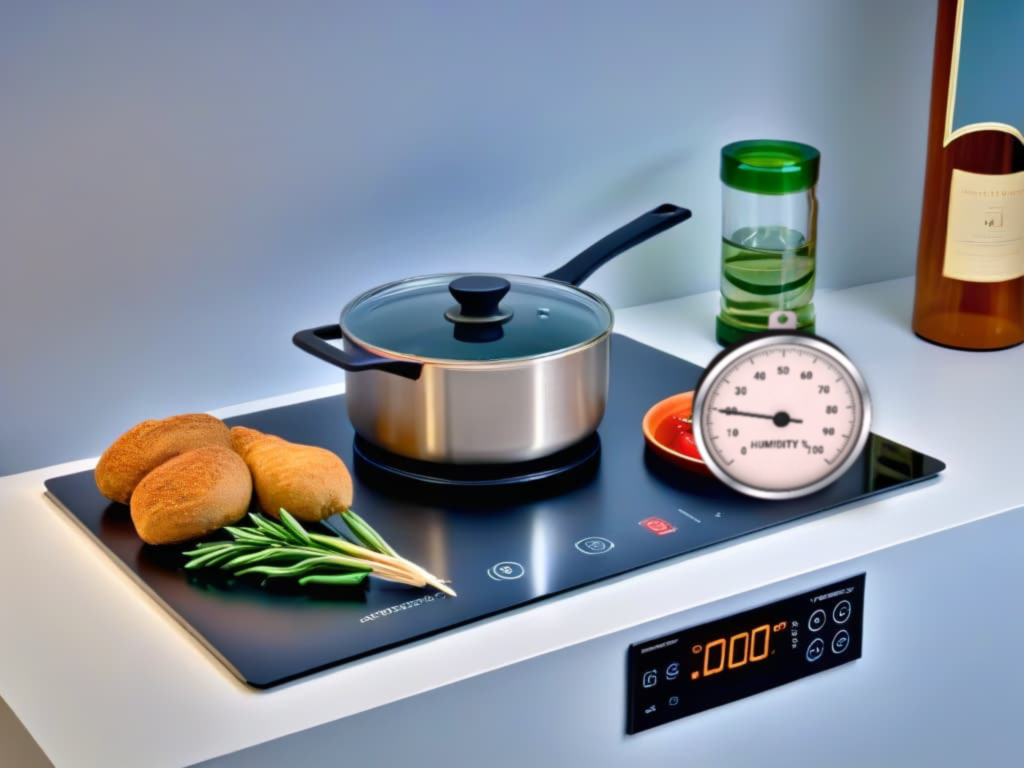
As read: **20** %
